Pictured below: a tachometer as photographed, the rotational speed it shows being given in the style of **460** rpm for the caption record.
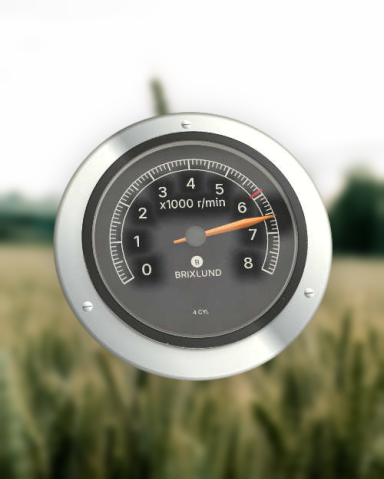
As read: **6600** rpm
